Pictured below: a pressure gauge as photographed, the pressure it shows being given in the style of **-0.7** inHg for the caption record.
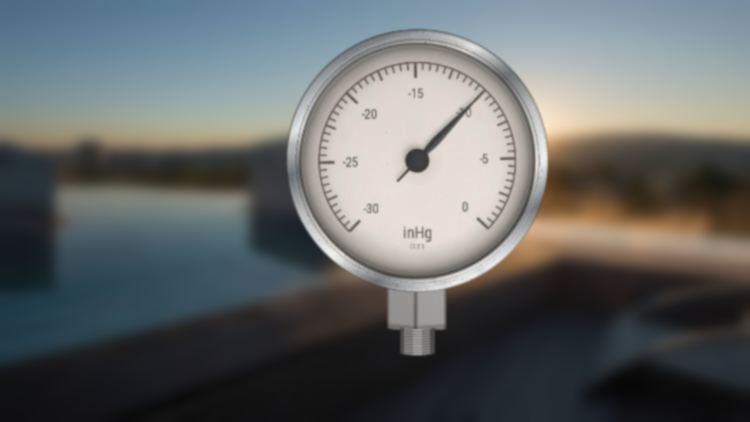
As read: **-10** inHg
